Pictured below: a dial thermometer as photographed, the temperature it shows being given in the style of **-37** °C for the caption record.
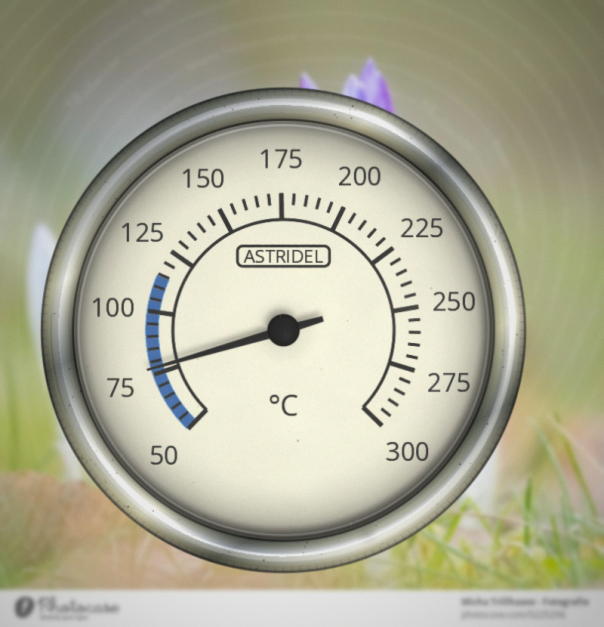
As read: **77.5** °C
